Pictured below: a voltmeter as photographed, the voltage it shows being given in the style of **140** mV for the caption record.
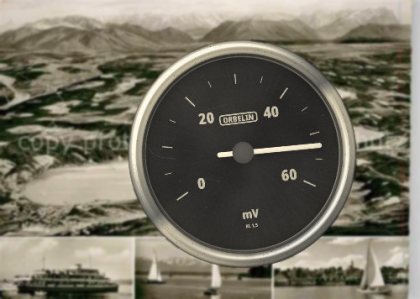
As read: **52.5** mV
